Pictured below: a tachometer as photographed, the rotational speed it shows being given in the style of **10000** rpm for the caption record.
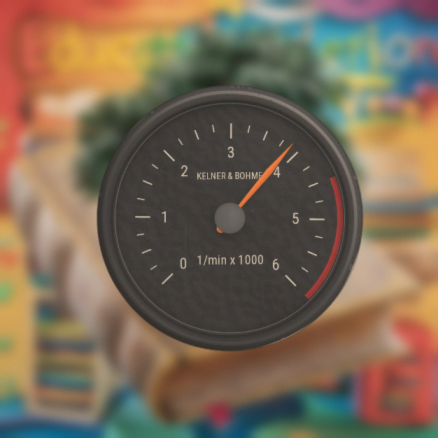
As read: **3875** rpm
